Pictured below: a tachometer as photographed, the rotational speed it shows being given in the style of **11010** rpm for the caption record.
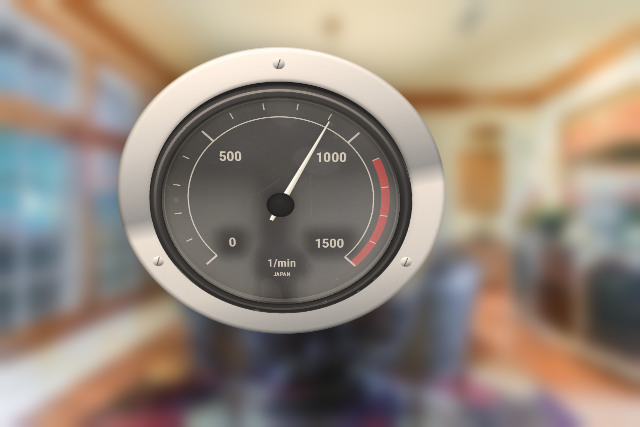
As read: **900** rpm
